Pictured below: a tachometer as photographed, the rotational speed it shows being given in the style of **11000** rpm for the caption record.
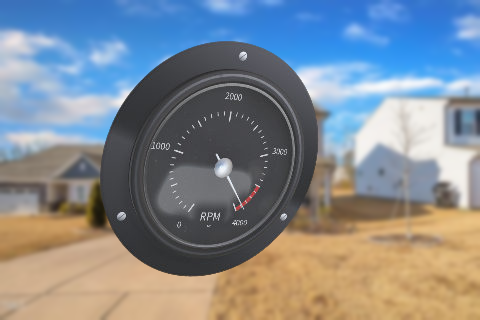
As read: **3900** rpm
